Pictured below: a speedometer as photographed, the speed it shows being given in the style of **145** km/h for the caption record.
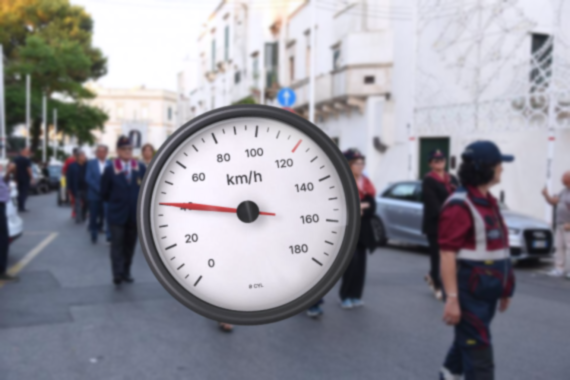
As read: **40** km/h
